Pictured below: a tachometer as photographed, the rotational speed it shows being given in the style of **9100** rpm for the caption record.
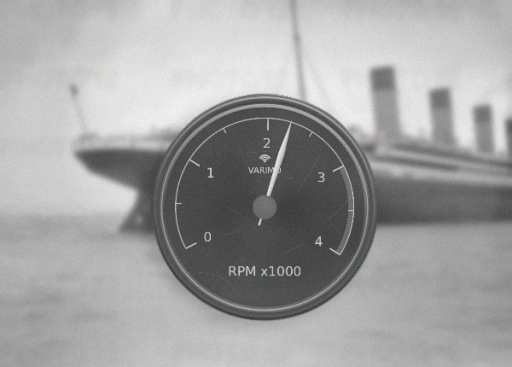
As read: **2250** rpm
